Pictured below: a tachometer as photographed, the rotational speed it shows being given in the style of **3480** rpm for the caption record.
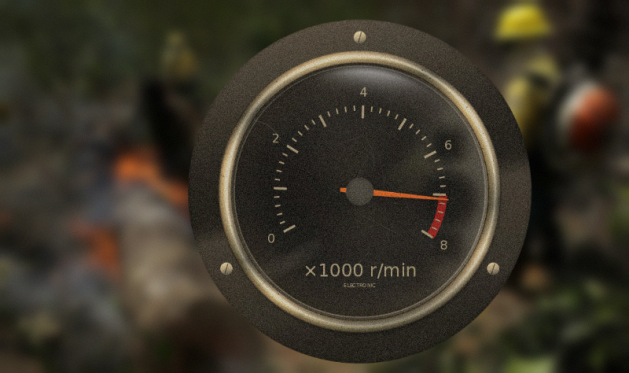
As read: **7100** rpm
